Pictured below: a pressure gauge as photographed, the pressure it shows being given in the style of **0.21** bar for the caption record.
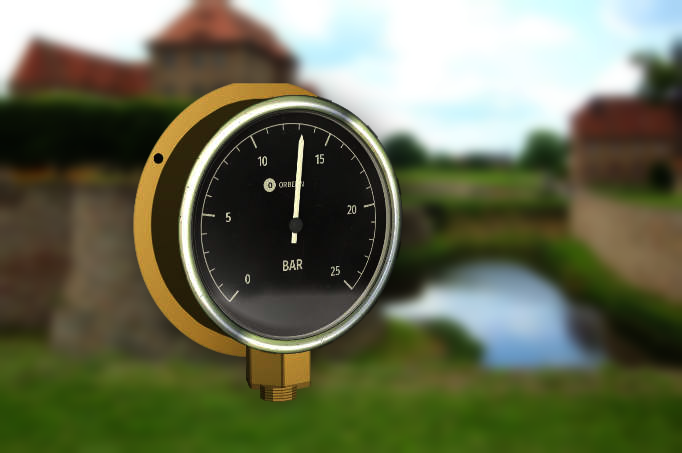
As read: **13** bar
